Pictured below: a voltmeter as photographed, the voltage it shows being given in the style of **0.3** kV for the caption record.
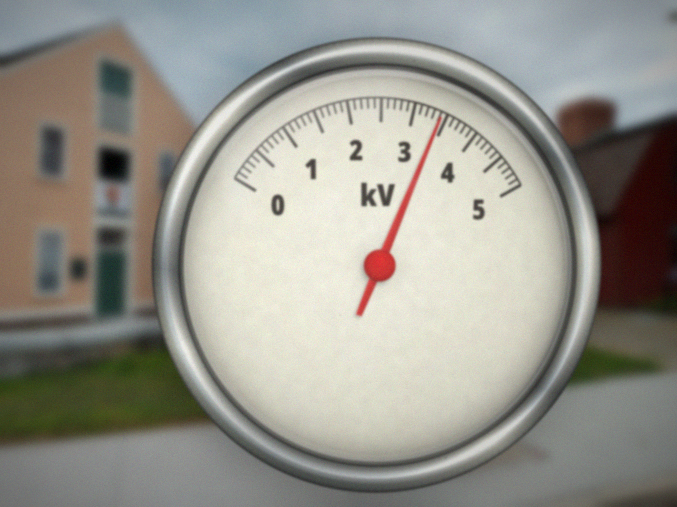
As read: **3.4** kV
